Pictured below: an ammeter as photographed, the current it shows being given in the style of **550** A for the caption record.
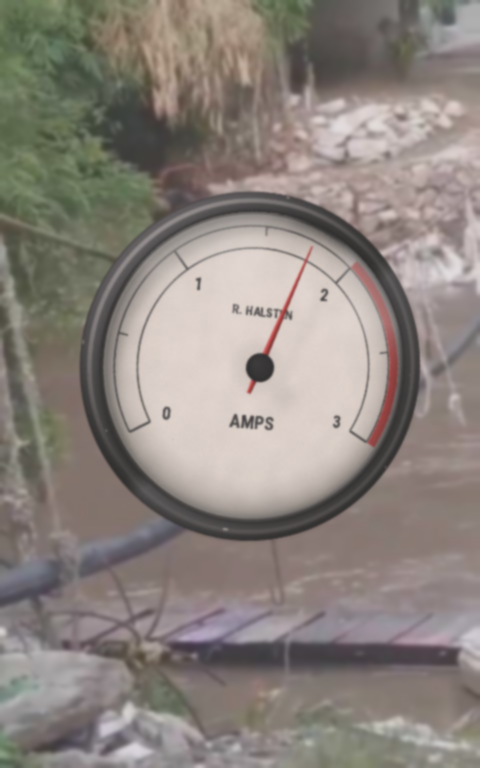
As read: **1.75** A
